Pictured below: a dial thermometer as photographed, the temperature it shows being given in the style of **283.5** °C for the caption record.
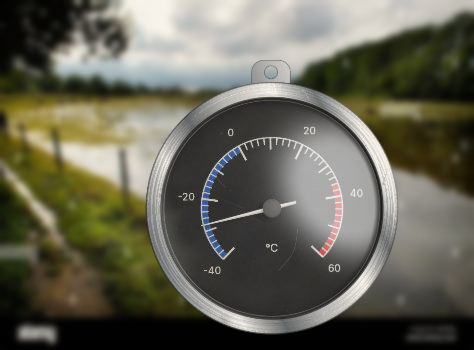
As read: **-28** °C
